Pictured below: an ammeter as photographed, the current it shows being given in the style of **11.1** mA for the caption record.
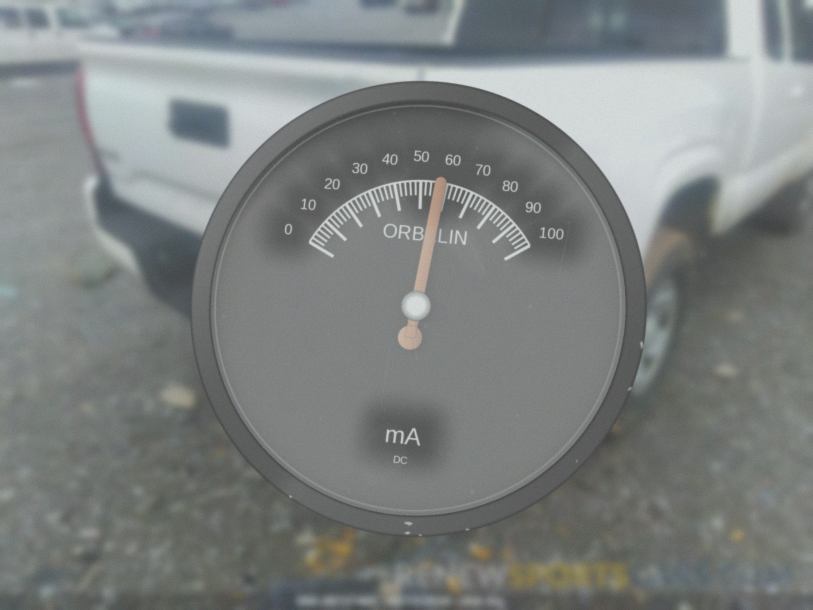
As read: **58** mA
